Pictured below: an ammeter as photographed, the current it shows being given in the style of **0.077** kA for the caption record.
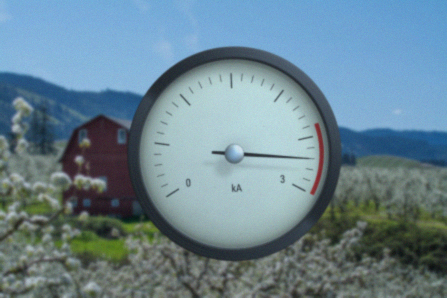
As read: **2.7** kA
